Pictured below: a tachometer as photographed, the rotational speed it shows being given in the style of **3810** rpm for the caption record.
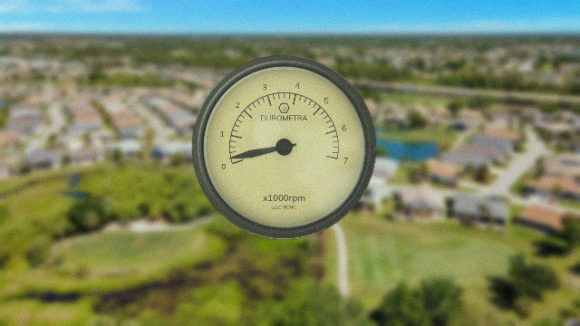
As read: **200** rpm
